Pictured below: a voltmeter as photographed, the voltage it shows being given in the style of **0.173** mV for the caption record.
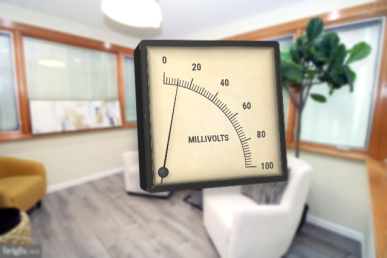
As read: **10** mV
